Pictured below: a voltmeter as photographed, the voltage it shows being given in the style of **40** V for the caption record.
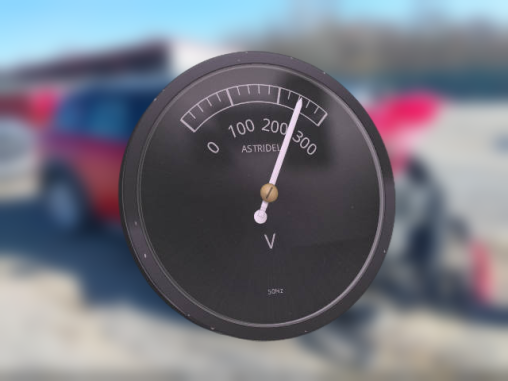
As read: **240** V
